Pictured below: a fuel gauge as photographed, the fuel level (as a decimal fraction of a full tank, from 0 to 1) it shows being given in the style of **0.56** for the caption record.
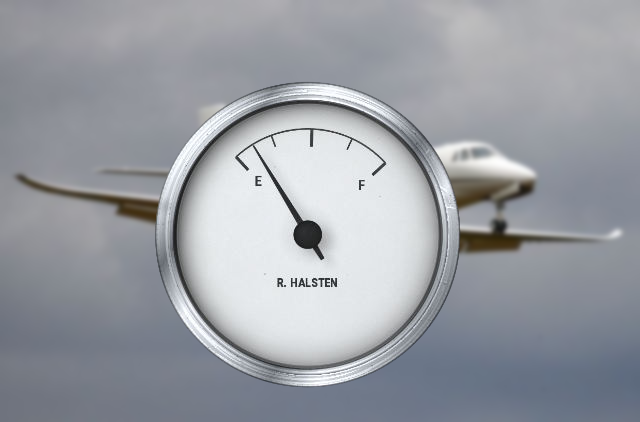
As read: **0.125**
